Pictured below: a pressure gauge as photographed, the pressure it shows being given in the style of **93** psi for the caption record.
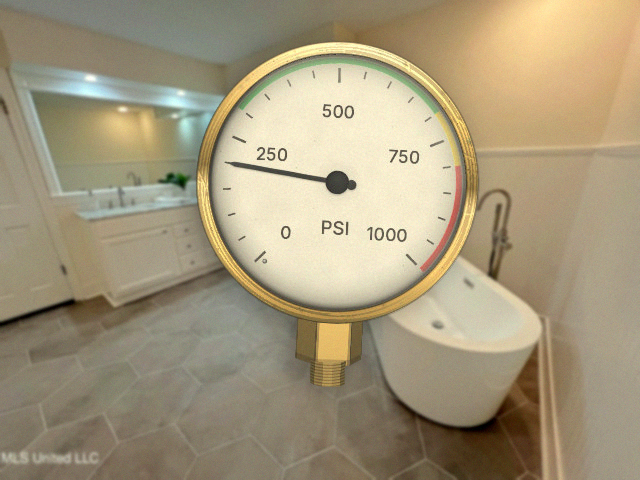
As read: **200** psi
